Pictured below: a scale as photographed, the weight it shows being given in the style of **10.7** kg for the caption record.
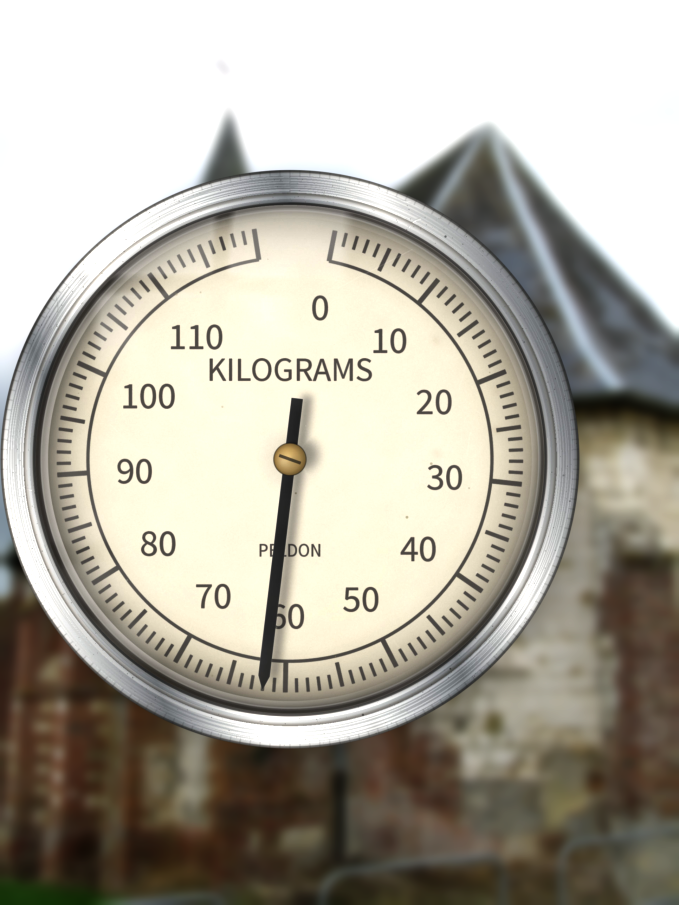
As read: **62** kg
